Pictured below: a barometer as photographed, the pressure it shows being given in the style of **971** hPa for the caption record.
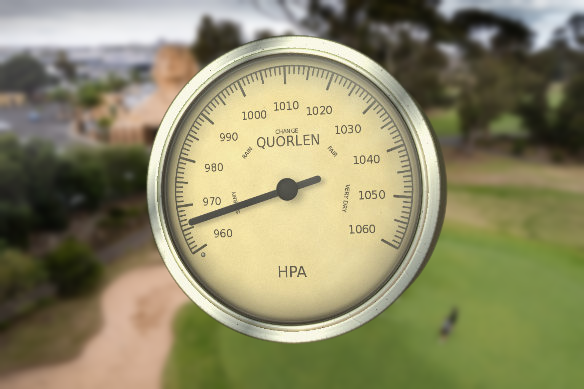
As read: **966** hPa
